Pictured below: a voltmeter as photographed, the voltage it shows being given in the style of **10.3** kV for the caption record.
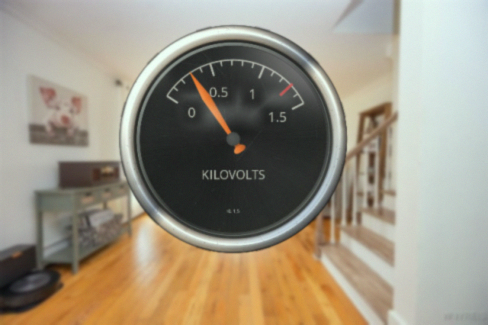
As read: **0.3** kV
